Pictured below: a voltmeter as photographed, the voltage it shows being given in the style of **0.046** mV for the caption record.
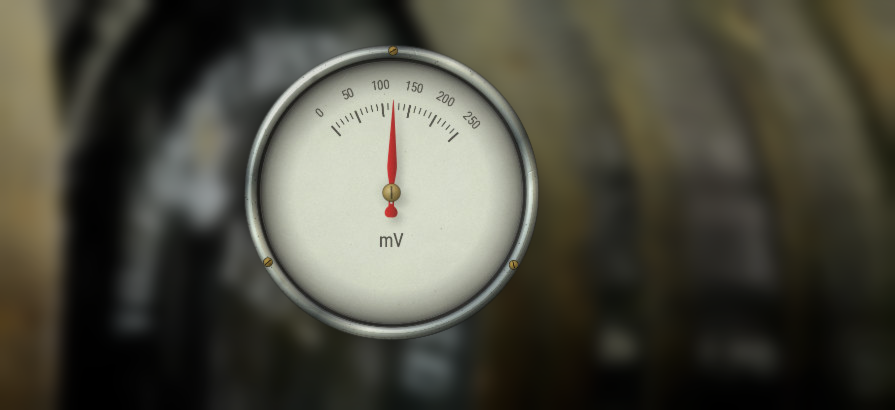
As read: **120** mV
